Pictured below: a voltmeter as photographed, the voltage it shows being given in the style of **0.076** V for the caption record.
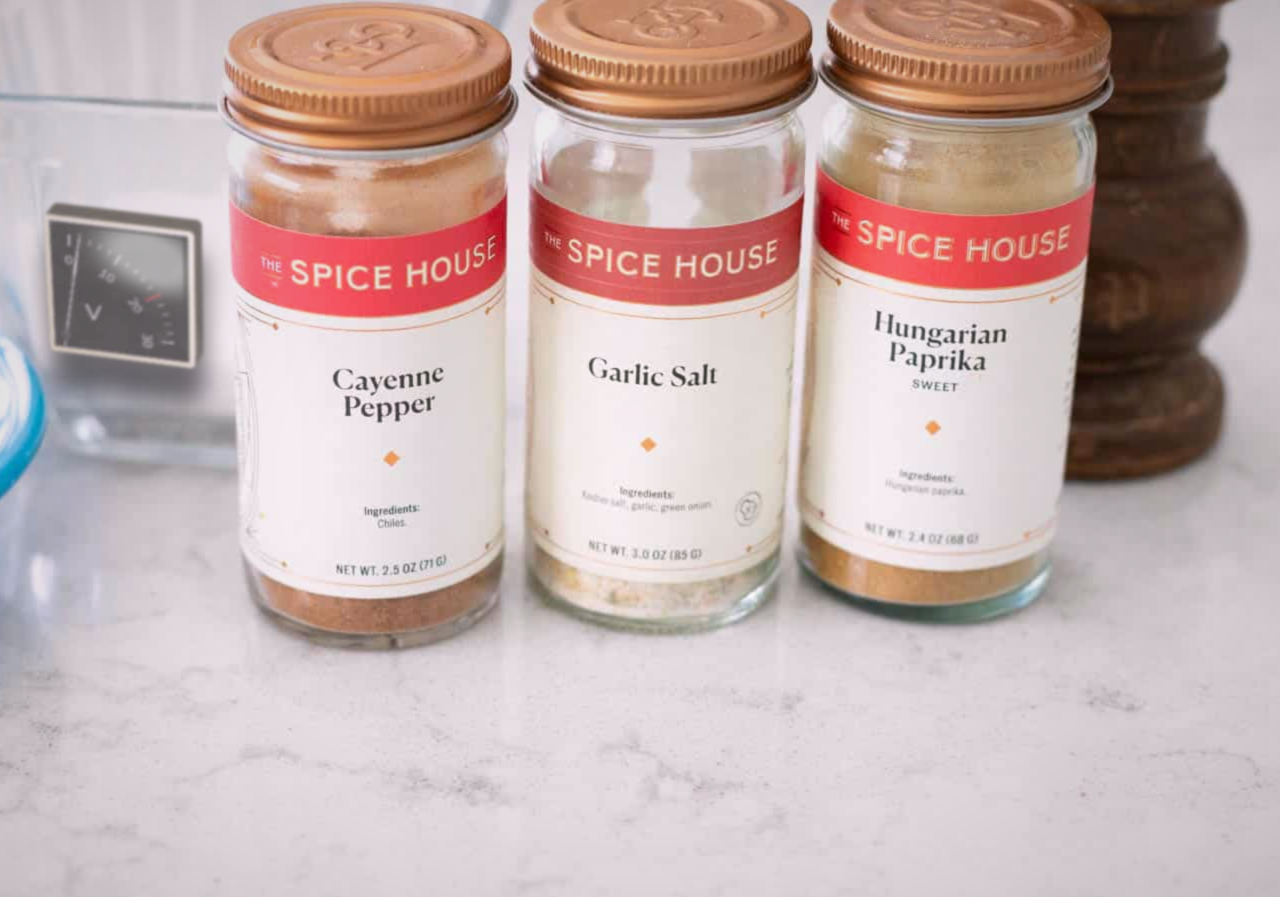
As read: **2** V
